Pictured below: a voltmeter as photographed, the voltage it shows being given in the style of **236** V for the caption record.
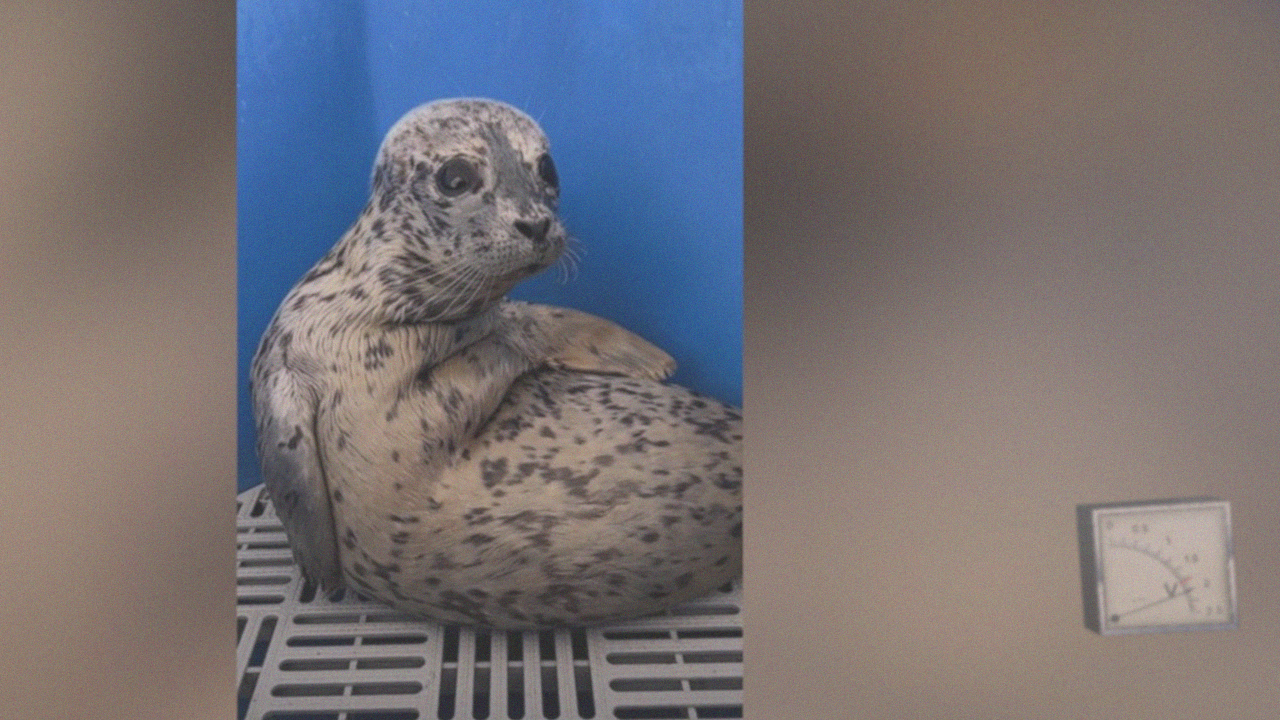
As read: **2** V
